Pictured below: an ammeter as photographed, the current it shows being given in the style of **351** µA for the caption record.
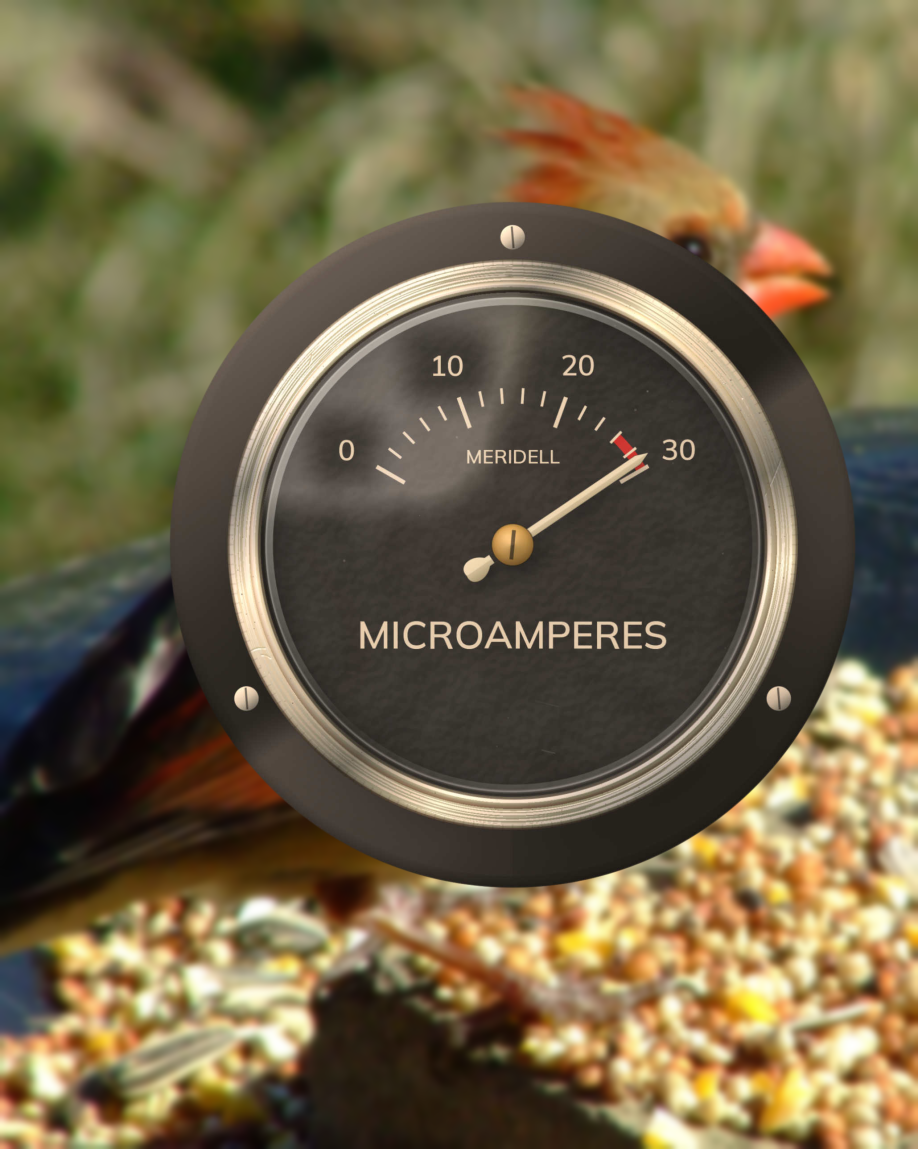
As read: **29** µA
